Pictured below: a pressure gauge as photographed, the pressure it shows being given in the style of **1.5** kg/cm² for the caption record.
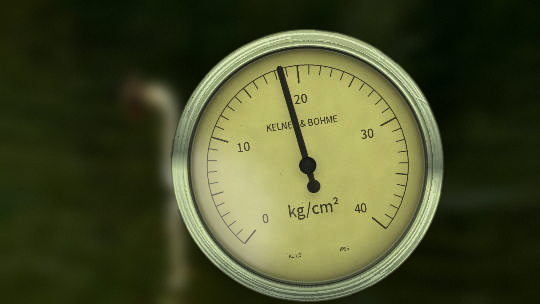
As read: **18.5** kg/cm²
